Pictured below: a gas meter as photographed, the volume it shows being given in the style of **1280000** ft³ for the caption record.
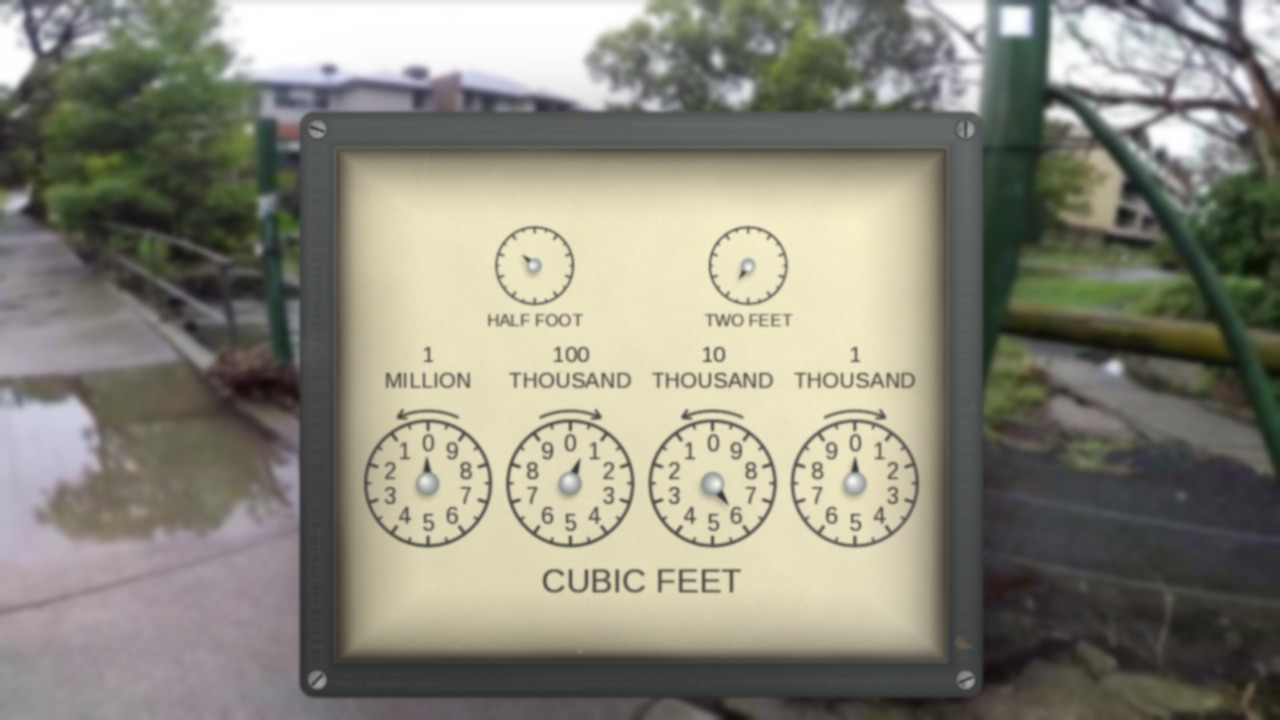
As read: **6000** ft³
